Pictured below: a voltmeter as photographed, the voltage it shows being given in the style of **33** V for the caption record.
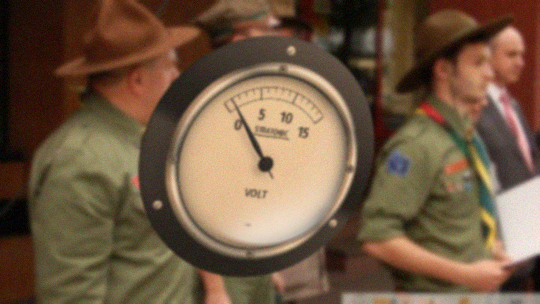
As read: **1** V
